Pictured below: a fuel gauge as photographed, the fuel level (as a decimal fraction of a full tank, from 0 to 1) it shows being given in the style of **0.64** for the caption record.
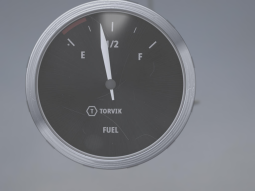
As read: **0.375**
